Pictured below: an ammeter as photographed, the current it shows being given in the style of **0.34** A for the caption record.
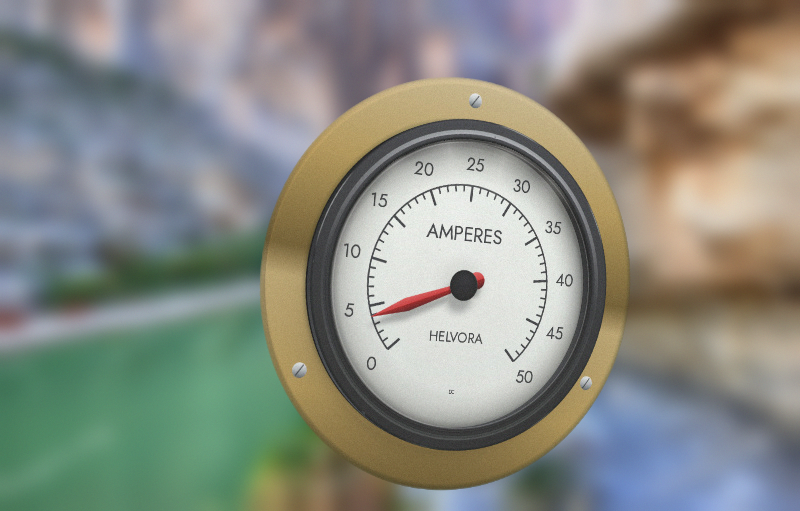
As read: **4** A
